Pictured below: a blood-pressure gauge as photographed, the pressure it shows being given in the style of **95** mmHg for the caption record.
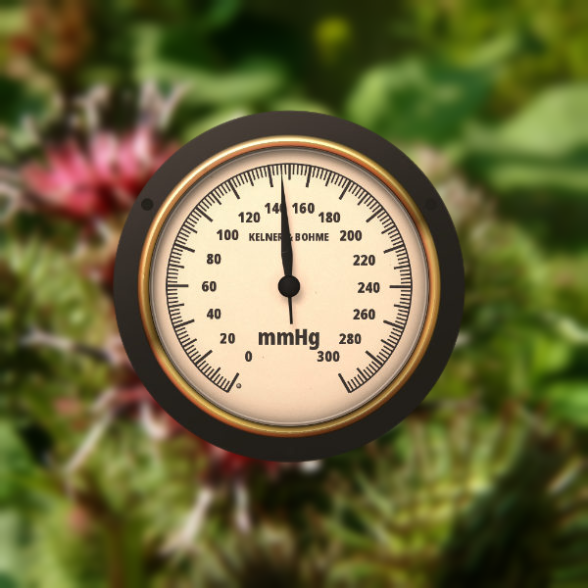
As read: **146** mmHg
